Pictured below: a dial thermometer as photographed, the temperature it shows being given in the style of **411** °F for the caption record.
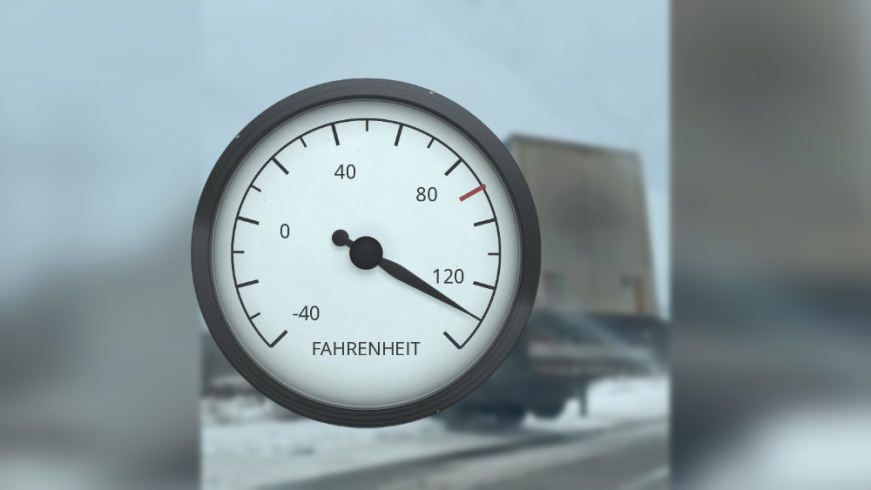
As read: **130** °F
